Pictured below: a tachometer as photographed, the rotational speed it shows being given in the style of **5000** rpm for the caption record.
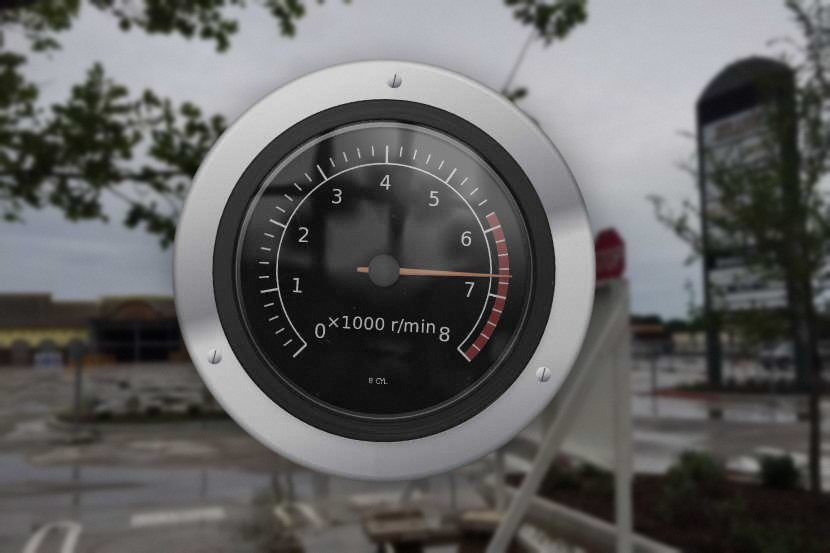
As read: **6700** rpm
